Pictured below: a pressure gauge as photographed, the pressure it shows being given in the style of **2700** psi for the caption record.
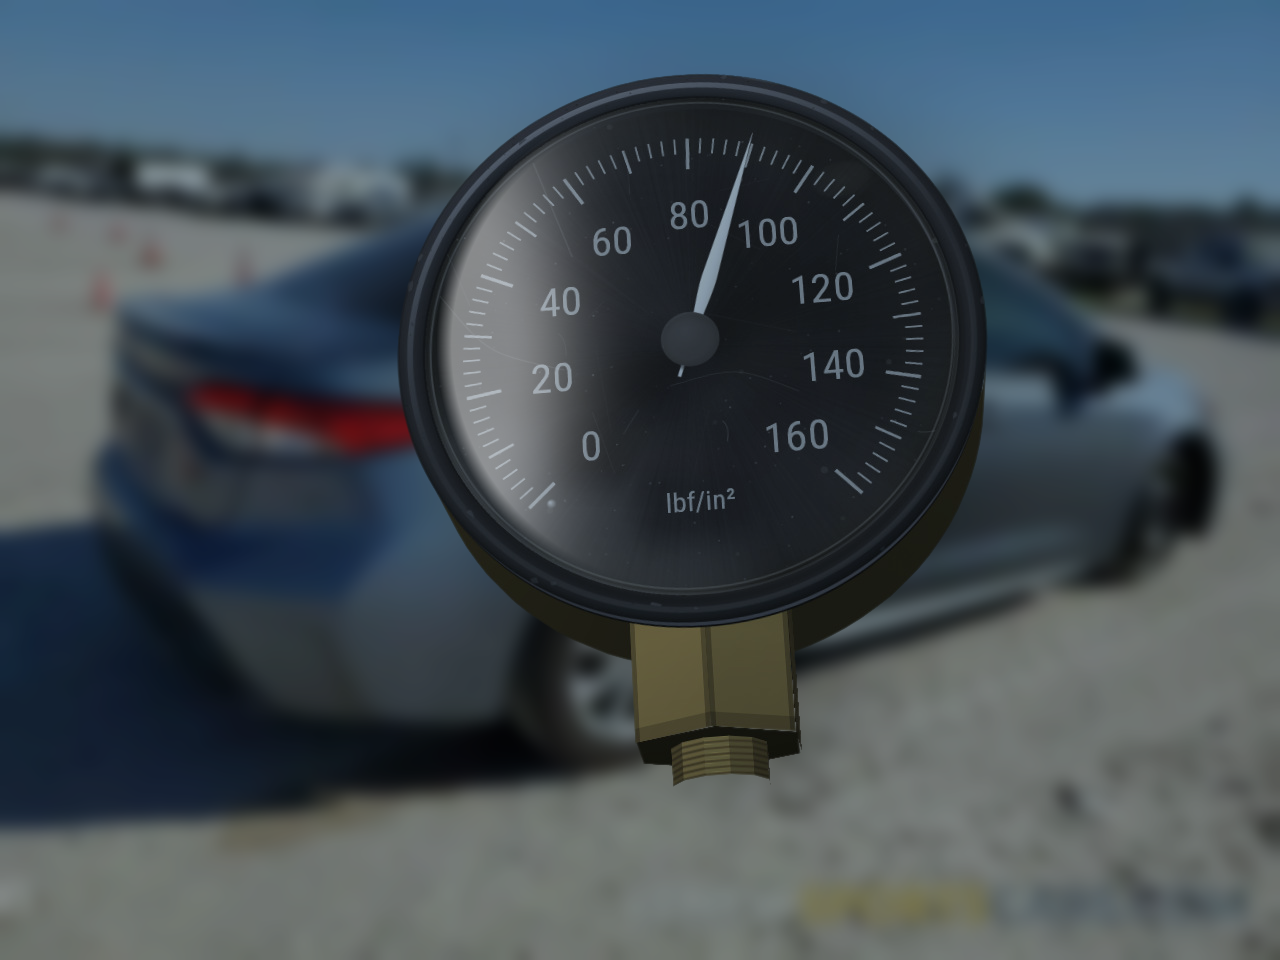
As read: **90** psi
